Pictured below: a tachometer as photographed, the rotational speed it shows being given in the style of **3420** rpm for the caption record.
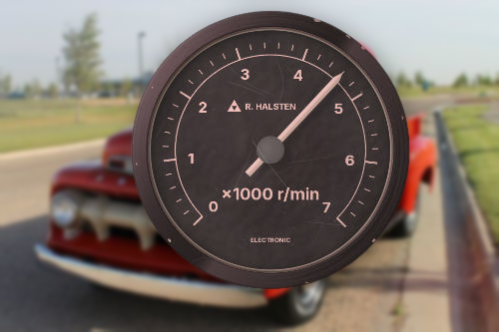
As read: **4600** rpm
